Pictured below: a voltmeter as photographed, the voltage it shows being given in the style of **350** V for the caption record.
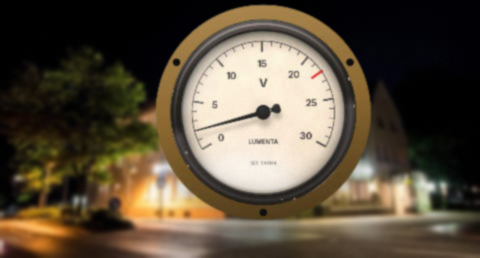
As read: **2** V
